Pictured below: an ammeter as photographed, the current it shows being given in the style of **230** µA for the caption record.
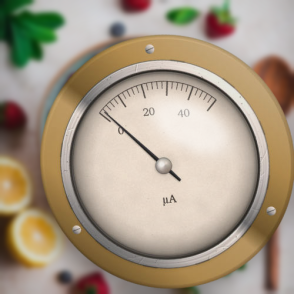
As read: **2** µA
